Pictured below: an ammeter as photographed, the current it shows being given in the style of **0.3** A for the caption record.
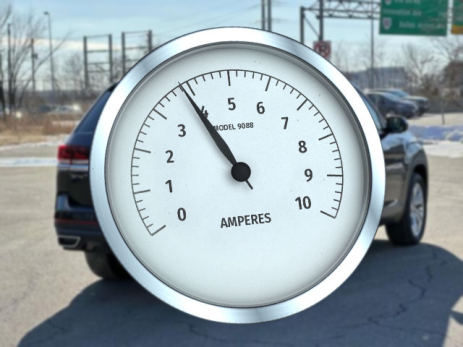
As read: **3.8** A
